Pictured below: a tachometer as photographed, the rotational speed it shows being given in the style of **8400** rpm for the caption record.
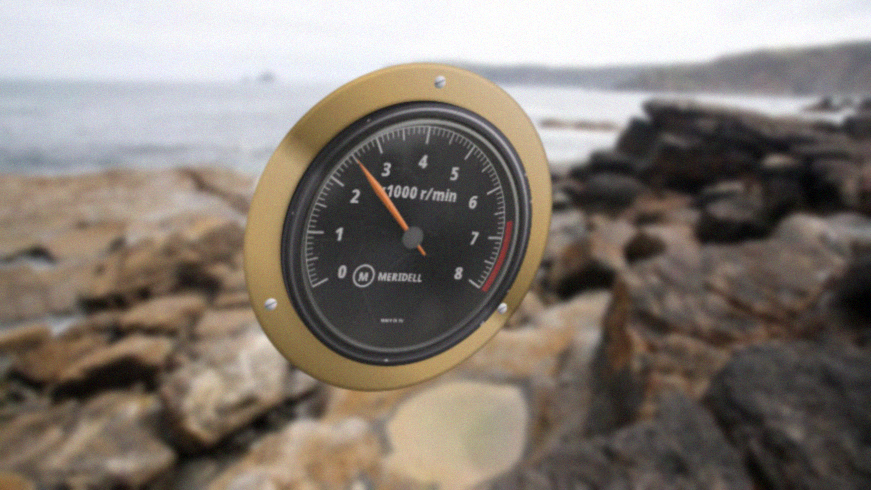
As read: **2500** rpm
